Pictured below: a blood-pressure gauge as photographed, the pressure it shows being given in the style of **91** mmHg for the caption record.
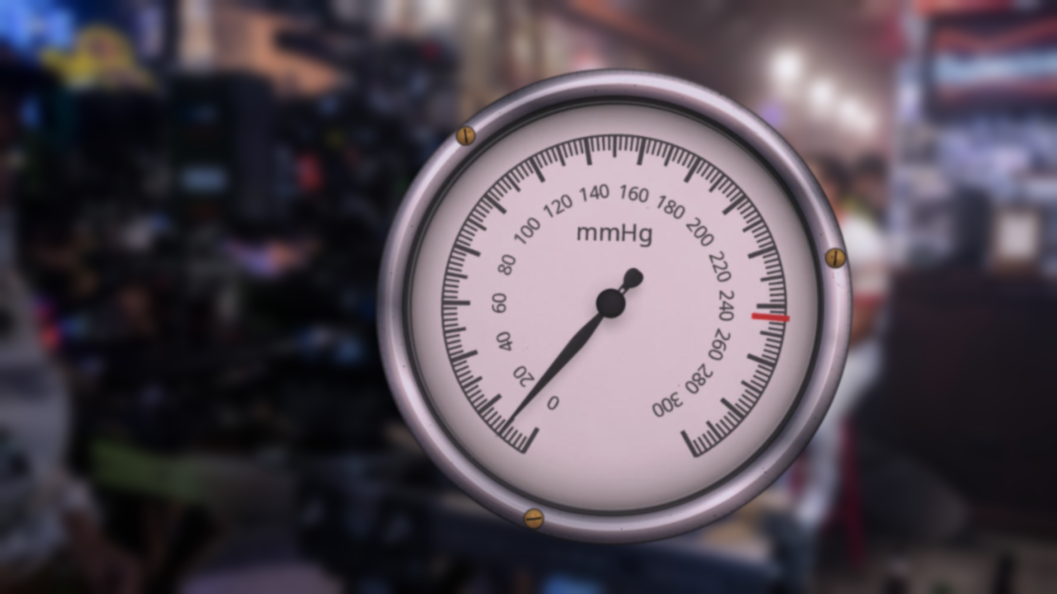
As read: **10** mmHg
